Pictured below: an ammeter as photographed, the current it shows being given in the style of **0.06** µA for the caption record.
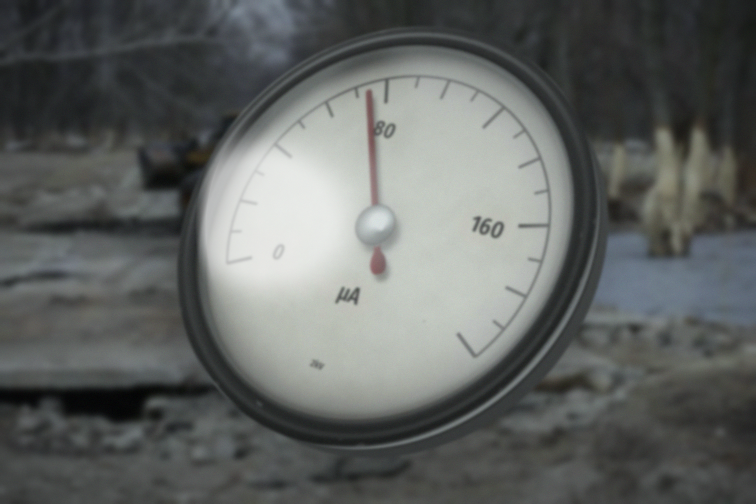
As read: **75** µA
